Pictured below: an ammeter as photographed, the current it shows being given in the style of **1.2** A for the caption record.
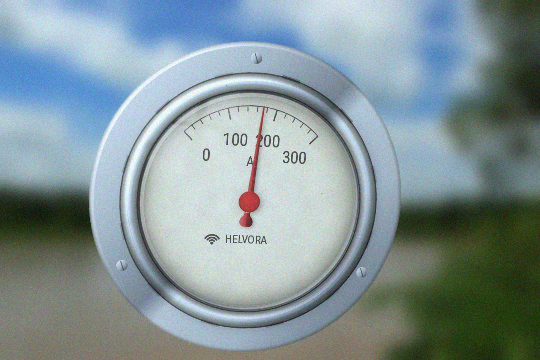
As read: **170** A
